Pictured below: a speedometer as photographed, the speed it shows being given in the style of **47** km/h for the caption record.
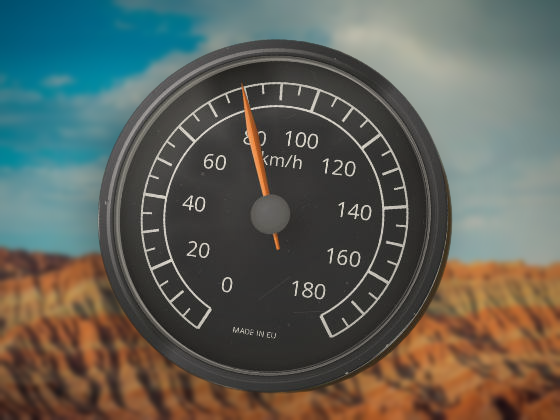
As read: **80** km/h
